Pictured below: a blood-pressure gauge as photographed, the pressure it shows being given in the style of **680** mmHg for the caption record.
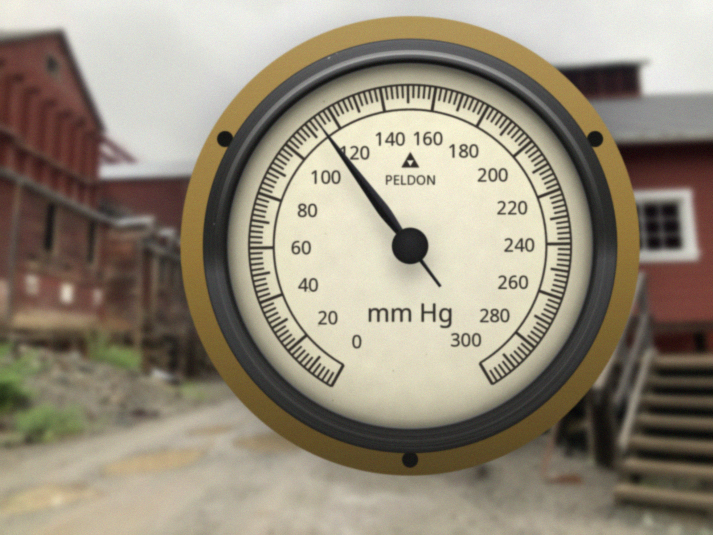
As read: **114** mmHg
